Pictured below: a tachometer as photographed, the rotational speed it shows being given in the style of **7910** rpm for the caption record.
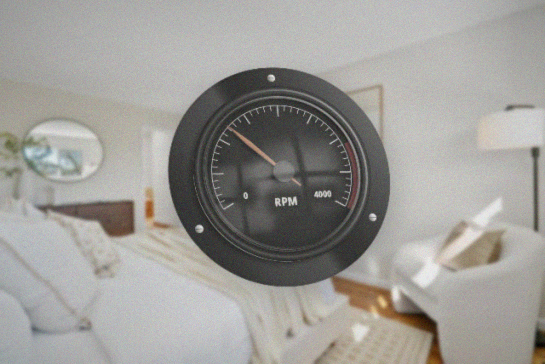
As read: **1200** rpm
